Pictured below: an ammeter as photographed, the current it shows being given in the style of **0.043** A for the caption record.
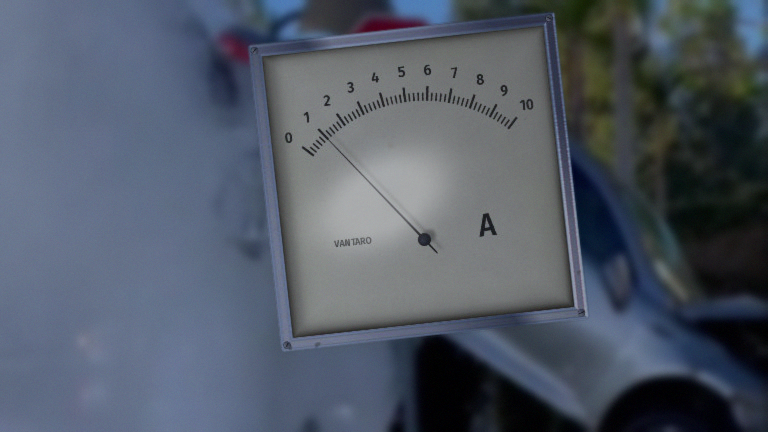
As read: **1** A
